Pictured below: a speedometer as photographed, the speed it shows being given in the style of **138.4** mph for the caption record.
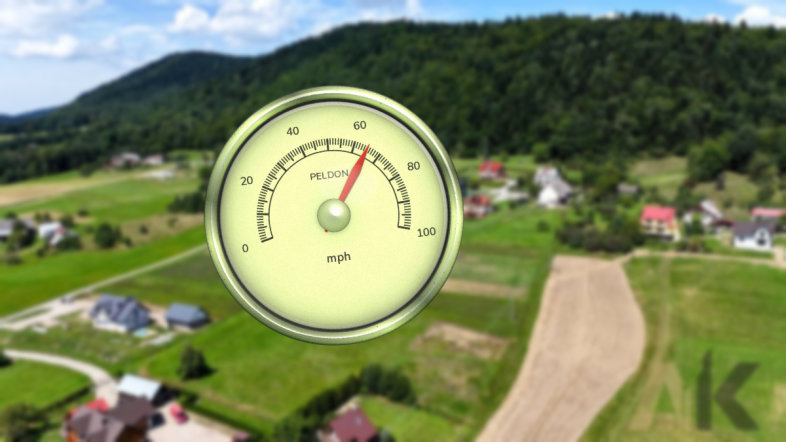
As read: **65** mph
